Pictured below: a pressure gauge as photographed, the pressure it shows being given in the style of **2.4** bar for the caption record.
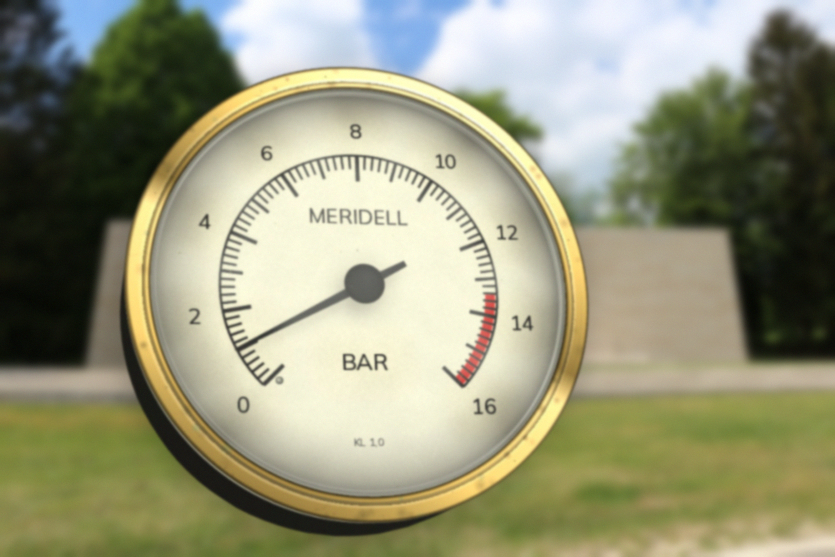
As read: **1** bar
